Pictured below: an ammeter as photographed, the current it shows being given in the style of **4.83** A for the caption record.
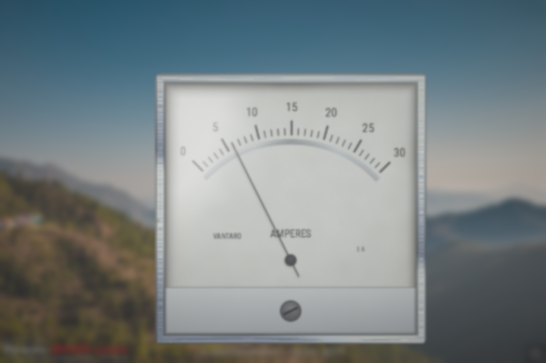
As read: **6** A
